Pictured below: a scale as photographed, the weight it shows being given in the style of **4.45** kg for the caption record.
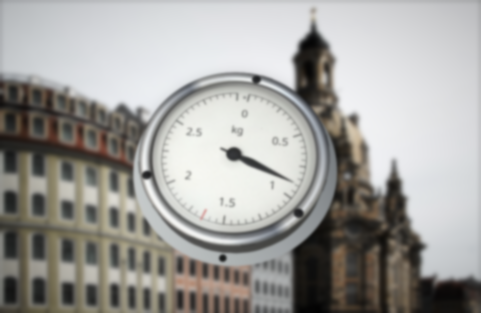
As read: **0.9** kg
